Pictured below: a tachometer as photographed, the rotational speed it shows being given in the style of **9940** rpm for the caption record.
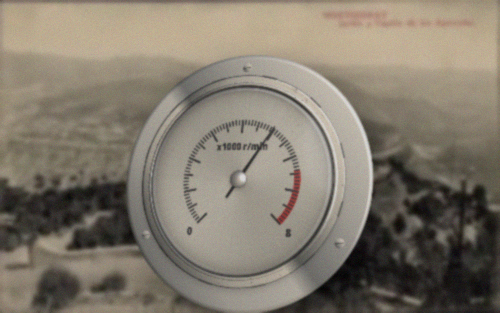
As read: **5000** rpm
